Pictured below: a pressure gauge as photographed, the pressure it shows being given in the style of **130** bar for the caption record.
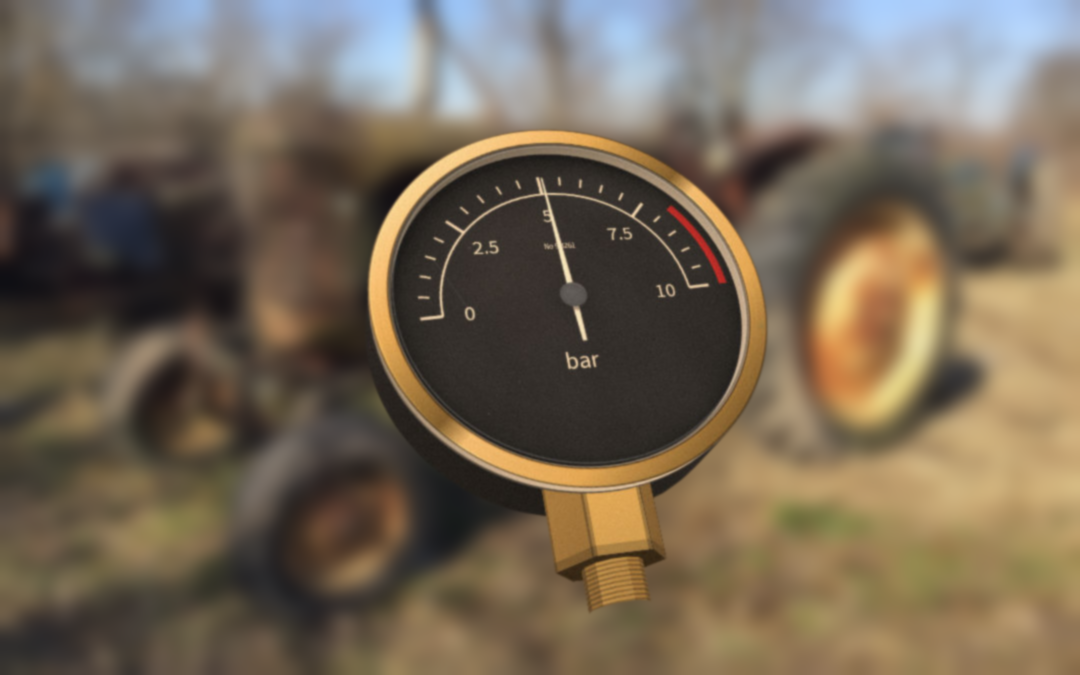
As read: **5** bar
